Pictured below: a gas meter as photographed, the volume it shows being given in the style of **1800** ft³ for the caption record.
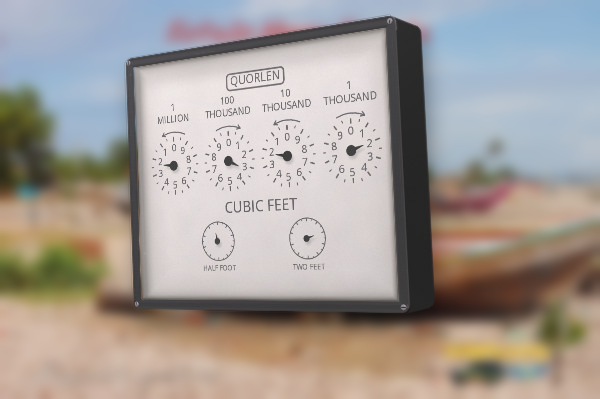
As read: **232200** ft³
